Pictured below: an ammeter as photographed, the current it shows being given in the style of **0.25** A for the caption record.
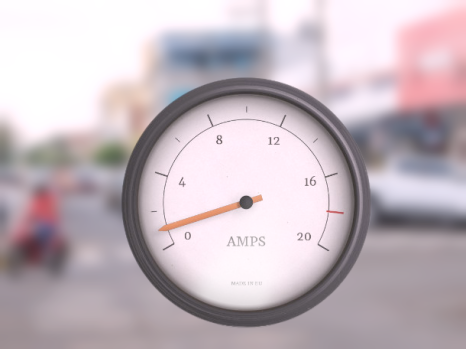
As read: **1** A
